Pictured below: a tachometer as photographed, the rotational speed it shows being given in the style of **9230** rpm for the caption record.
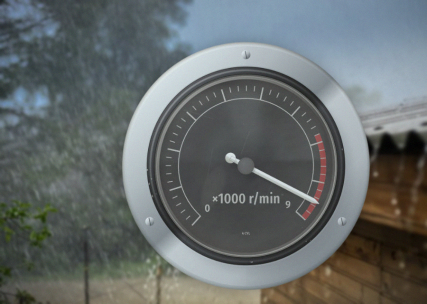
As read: **8500** rpm
